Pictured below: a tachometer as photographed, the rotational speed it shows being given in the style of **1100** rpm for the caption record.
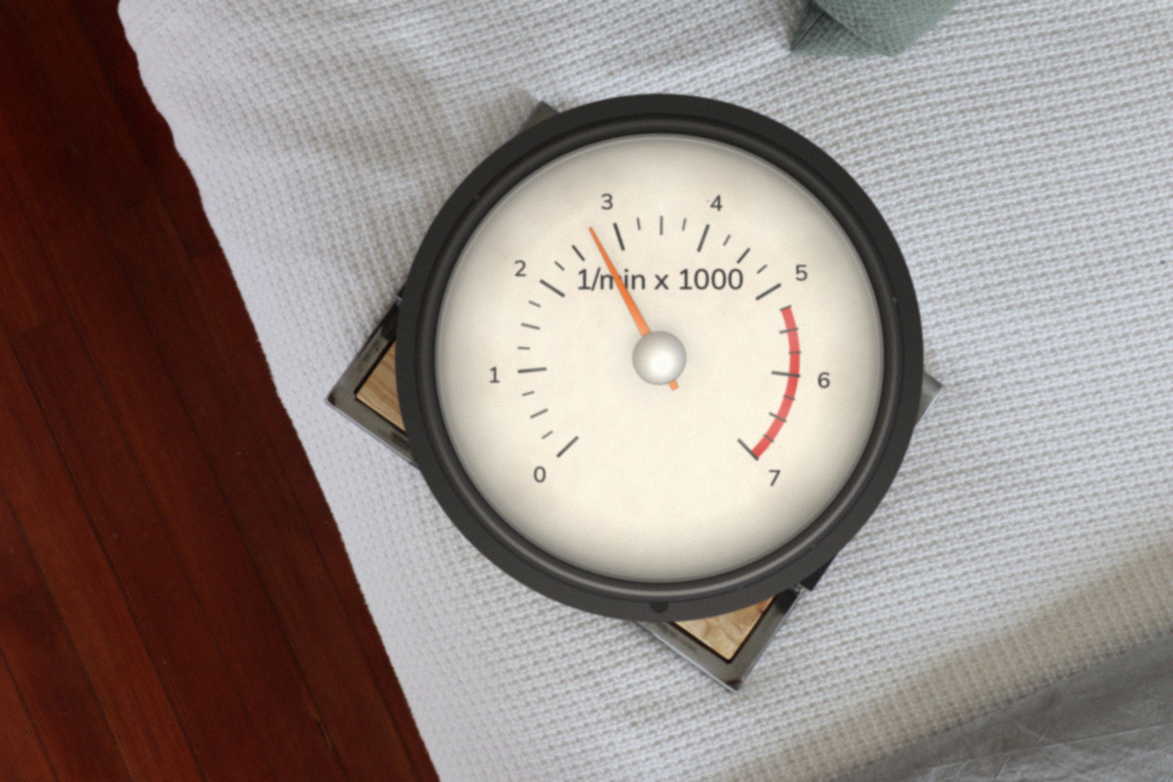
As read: **2750** rpm
